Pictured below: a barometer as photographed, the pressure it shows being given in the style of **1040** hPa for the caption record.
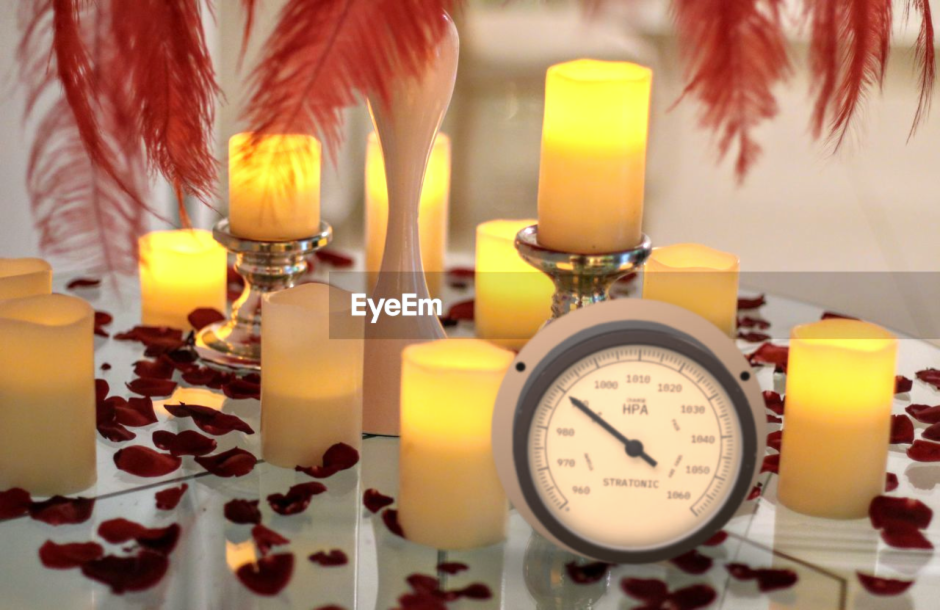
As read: **990** hPa
